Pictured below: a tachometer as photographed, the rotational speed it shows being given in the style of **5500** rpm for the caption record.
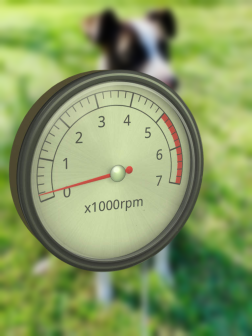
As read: **200** rpm
